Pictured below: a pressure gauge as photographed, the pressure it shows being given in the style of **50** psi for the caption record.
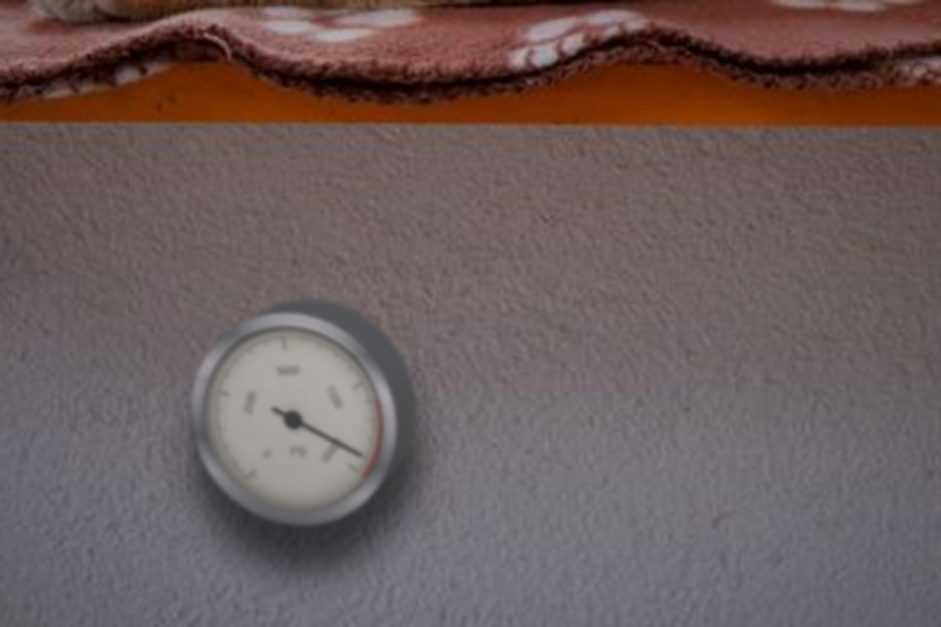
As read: **9500** psi
